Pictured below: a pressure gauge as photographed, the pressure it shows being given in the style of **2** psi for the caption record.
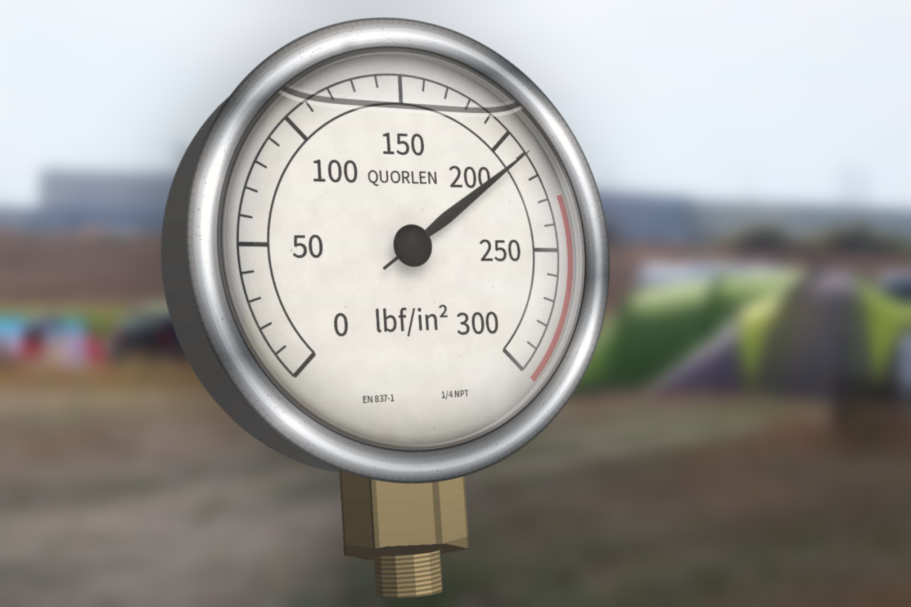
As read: **210** psi
